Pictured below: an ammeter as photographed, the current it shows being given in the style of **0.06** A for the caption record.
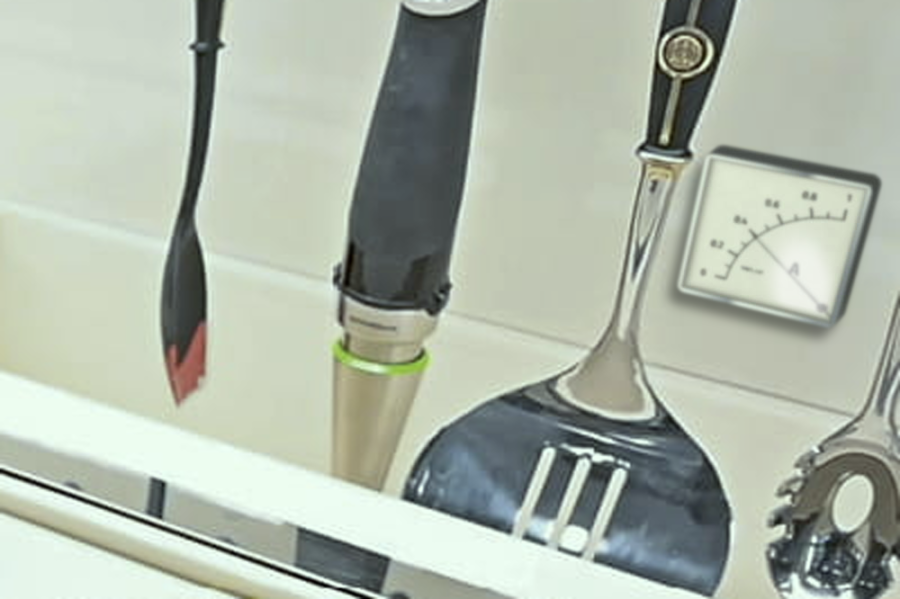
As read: **0.4** A
